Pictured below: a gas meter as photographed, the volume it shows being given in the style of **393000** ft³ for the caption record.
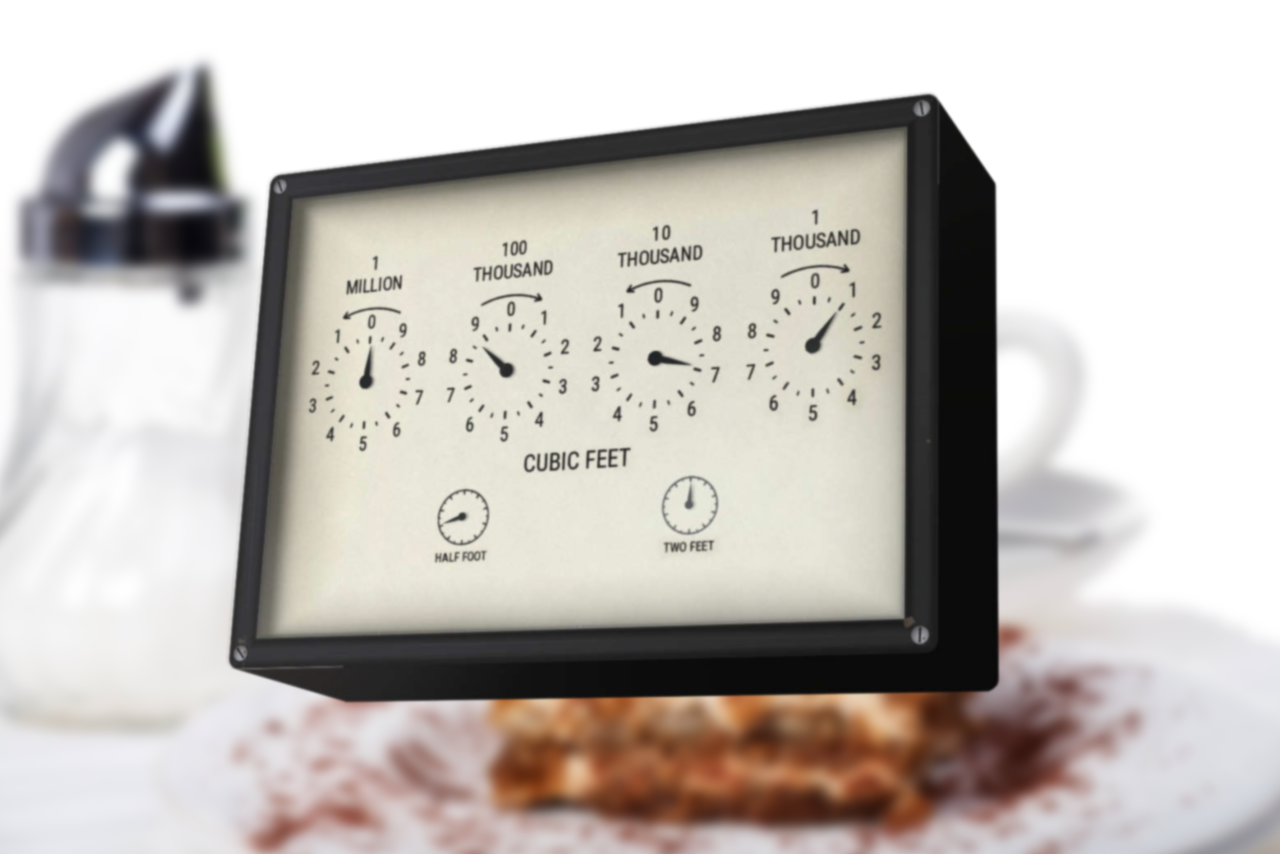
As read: **987100** ft³
